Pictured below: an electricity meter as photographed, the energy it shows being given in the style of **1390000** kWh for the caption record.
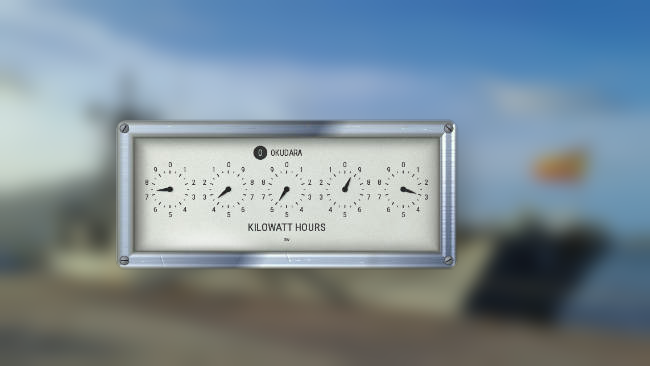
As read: **73593** kWh
